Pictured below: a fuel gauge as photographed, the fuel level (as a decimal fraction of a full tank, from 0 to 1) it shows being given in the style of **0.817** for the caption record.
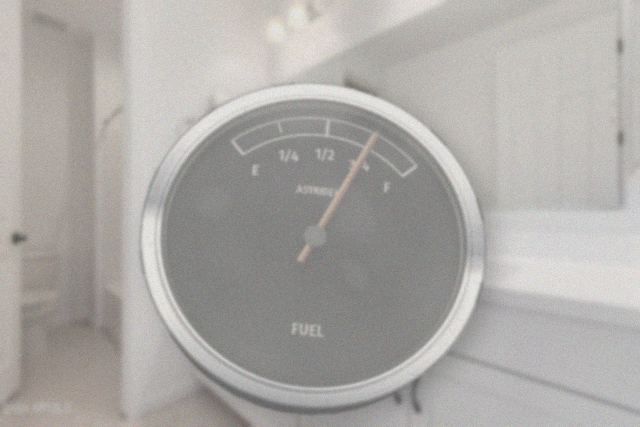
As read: **0.75**
